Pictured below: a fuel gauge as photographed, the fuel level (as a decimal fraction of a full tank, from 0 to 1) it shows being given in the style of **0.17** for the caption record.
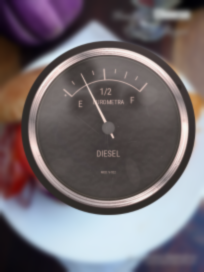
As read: **0.25**
